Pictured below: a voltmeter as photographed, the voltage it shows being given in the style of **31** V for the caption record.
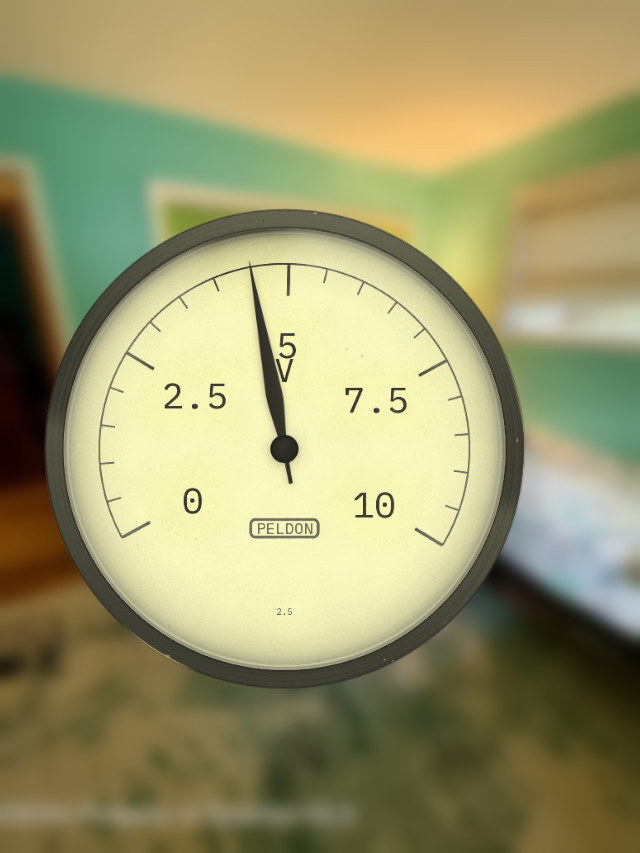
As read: **4.5** V
